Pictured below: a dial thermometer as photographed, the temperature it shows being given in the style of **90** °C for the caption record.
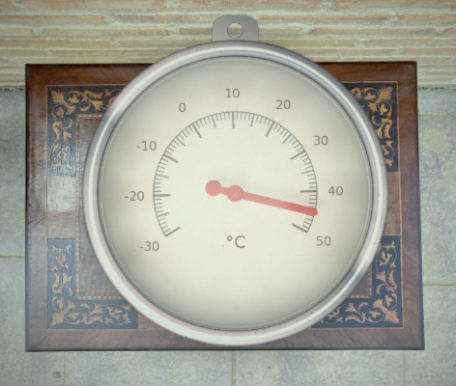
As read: **45** °C
